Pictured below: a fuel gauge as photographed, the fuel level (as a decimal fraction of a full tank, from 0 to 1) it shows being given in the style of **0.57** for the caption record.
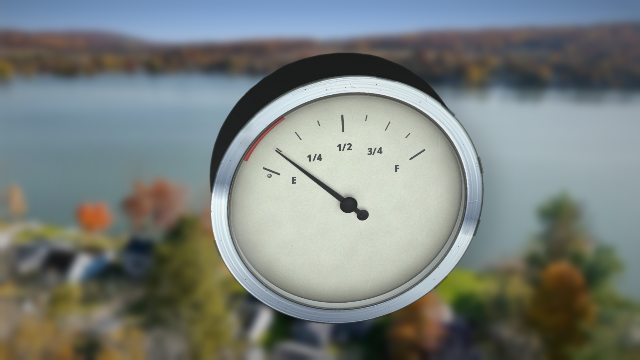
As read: **0.125**
